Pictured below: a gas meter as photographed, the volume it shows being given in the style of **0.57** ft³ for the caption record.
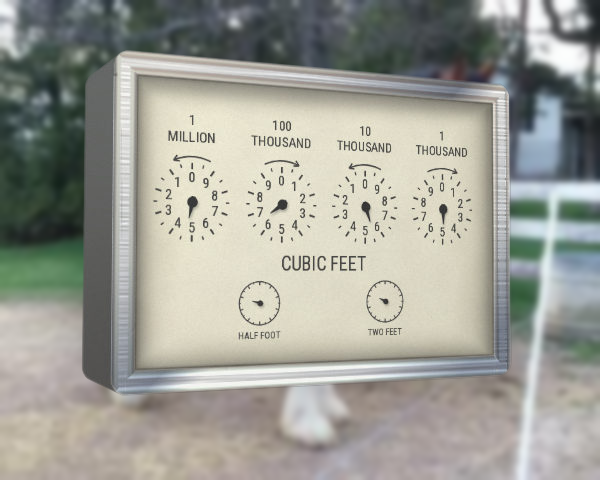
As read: **465500** ft³
